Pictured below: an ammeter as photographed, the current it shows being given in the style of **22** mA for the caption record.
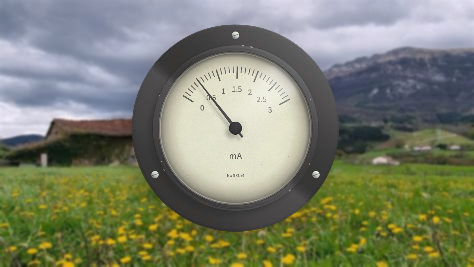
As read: **0.5** mA
